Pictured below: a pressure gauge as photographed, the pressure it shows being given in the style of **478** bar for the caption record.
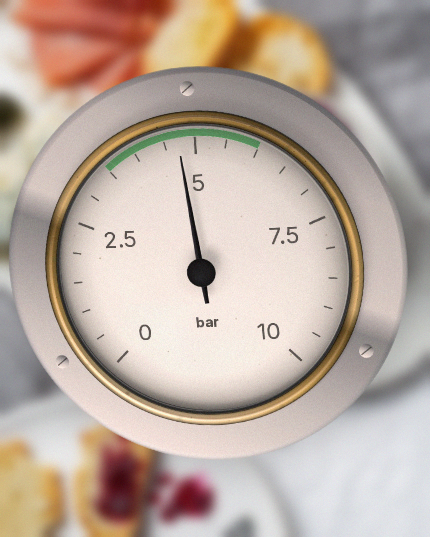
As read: **4.75** bar
